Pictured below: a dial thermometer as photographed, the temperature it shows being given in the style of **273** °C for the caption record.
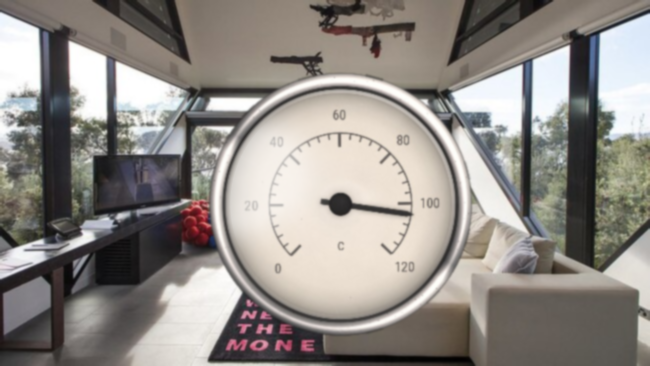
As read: **104** °C
